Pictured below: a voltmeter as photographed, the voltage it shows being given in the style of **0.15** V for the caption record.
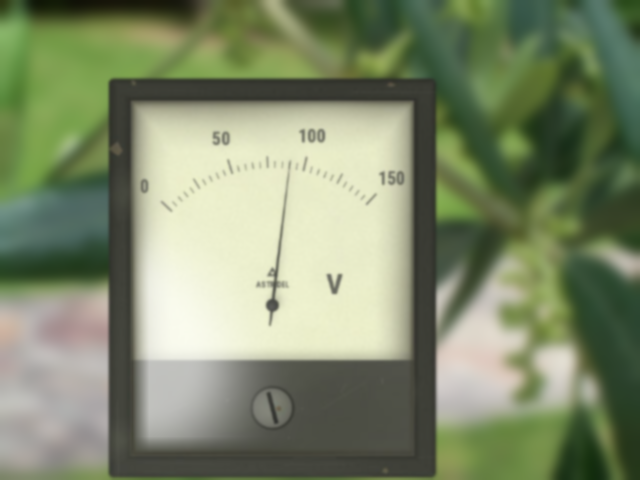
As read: **90** V
